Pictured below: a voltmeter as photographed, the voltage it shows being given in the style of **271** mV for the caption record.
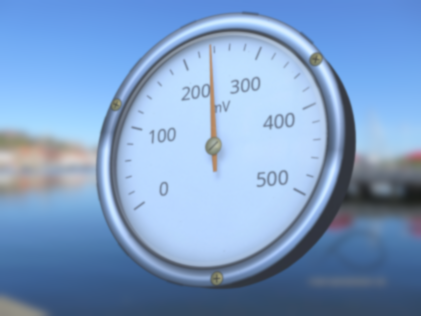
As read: **240** mV
